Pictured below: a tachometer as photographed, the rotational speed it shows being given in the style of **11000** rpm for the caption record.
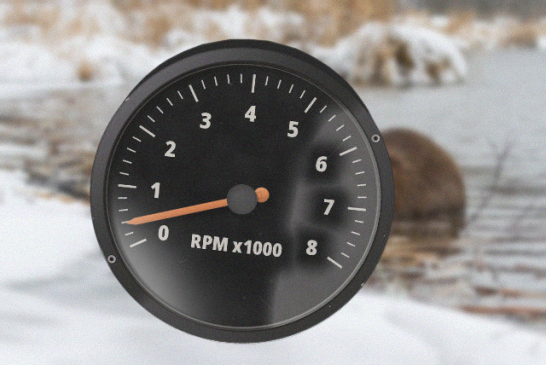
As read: **400** rpm
